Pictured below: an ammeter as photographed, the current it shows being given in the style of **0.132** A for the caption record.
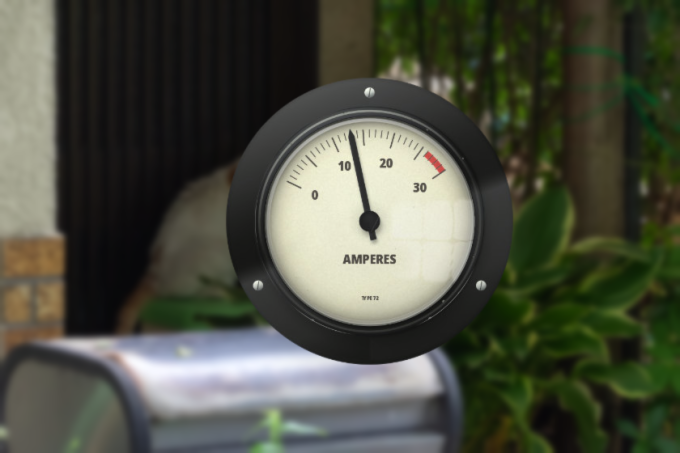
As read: **13** A
